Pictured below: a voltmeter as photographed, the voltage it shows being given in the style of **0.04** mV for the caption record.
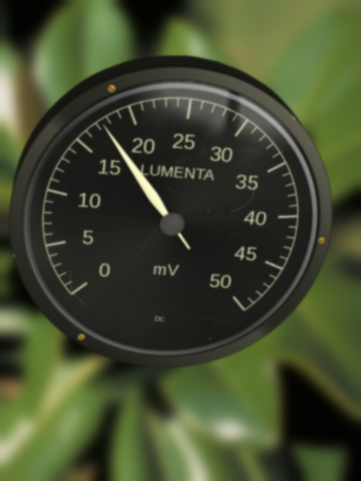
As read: **17.5** mV
